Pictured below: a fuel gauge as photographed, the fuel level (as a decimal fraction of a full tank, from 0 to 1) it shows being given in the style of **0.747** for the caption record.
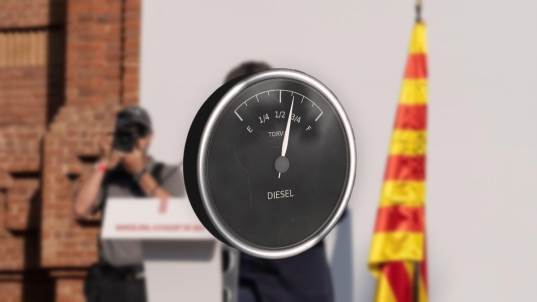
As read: **0.625**
